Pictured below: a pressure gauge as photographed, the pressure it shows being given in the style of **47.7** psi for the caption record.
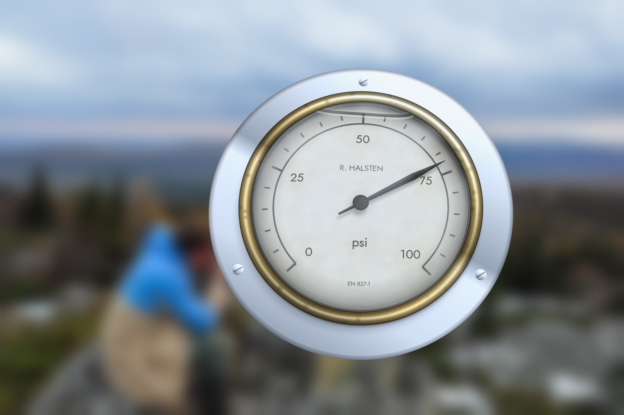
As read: **72.5** psi
